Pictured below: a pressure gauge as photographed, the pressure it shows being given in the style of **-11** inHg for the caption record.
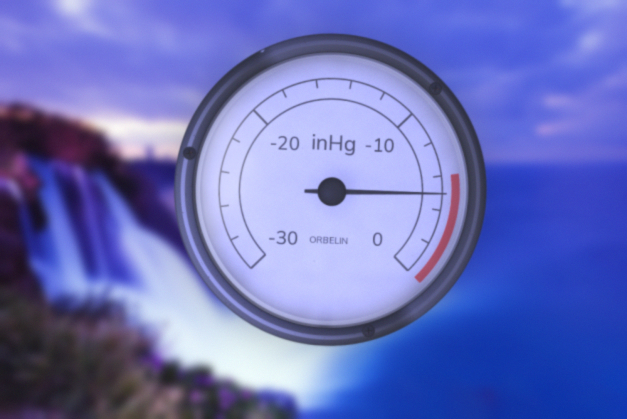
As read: **-5** inHg
